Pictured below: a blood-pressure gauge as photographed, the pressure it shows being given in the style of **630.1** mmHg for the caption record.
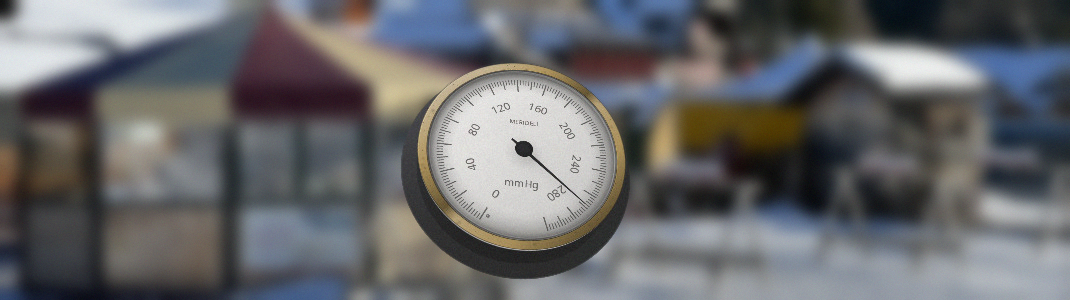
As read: **270** mmHg
